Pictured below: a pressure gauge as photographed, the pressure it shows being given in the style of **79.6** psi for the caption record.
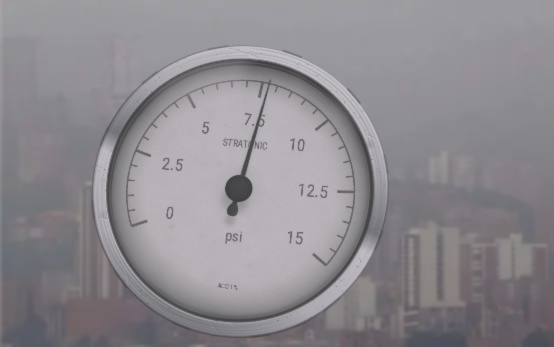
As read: **7.75** psi
